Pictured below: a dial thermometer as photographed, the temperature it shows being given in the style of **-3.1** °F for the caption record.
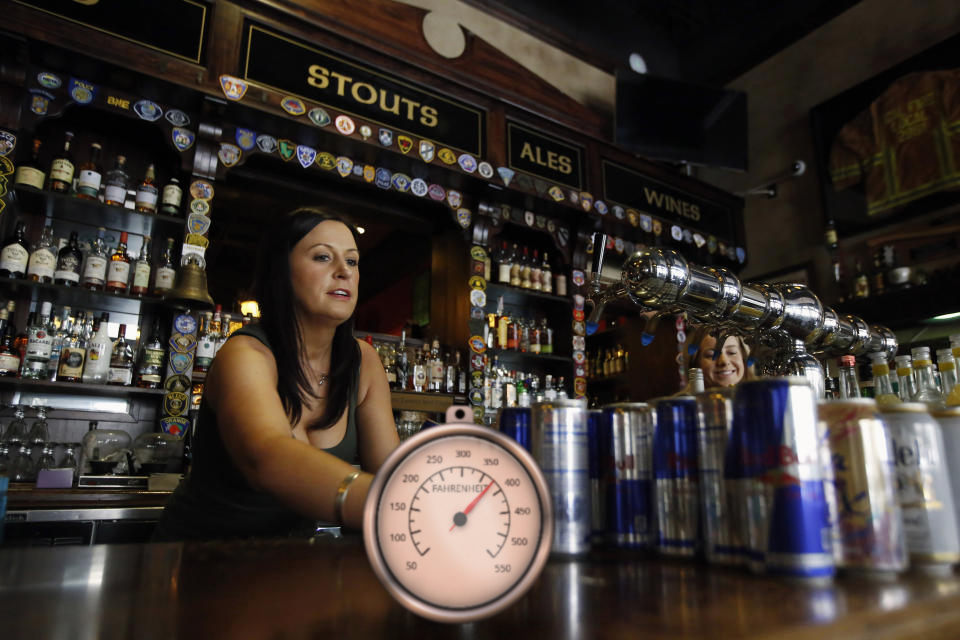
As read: **375** °F
